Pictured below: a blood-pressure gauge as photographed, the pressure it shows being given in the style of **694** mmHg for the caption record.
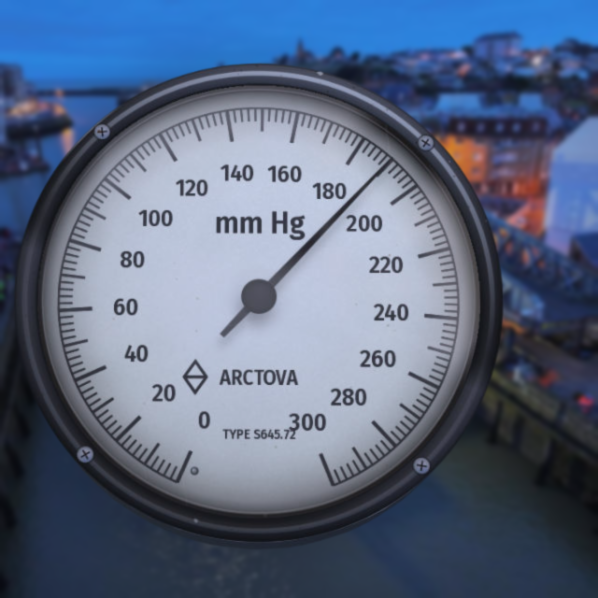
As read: **190** mmHg
